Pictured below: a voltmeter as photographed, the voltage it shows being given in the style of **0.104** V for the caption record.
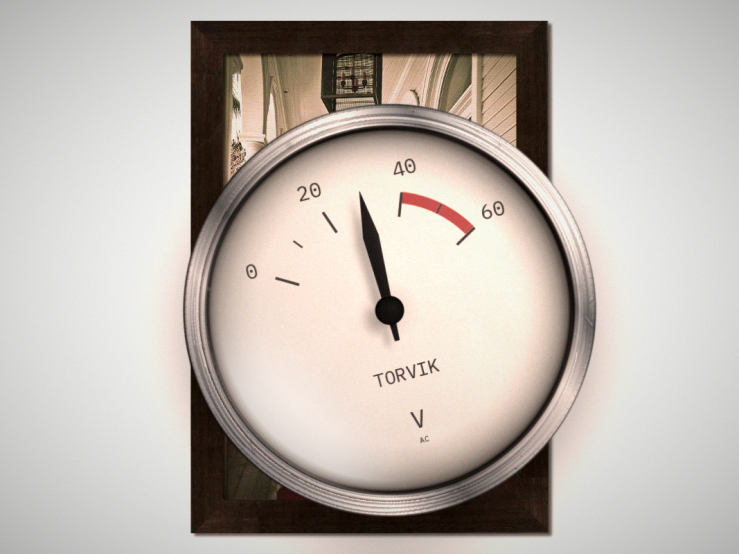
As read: **30** V
